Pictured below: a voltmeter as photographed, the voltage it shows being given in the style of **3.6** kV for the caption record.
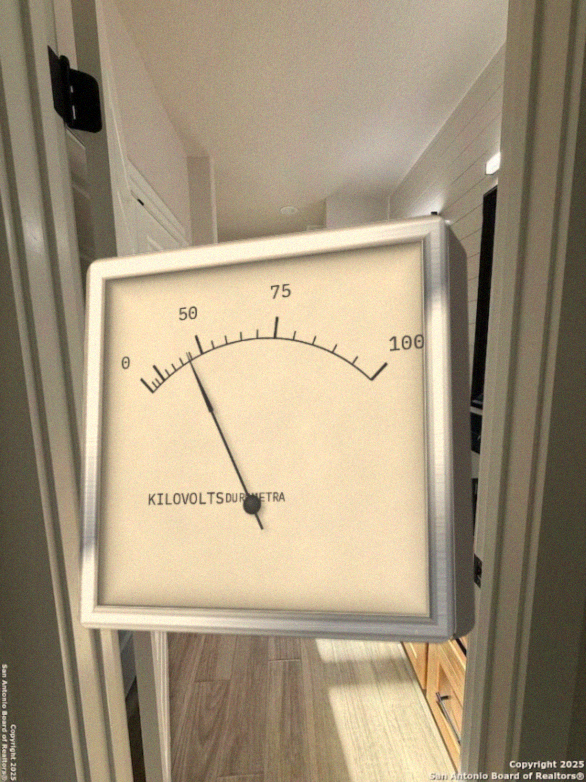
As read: **45** kV
